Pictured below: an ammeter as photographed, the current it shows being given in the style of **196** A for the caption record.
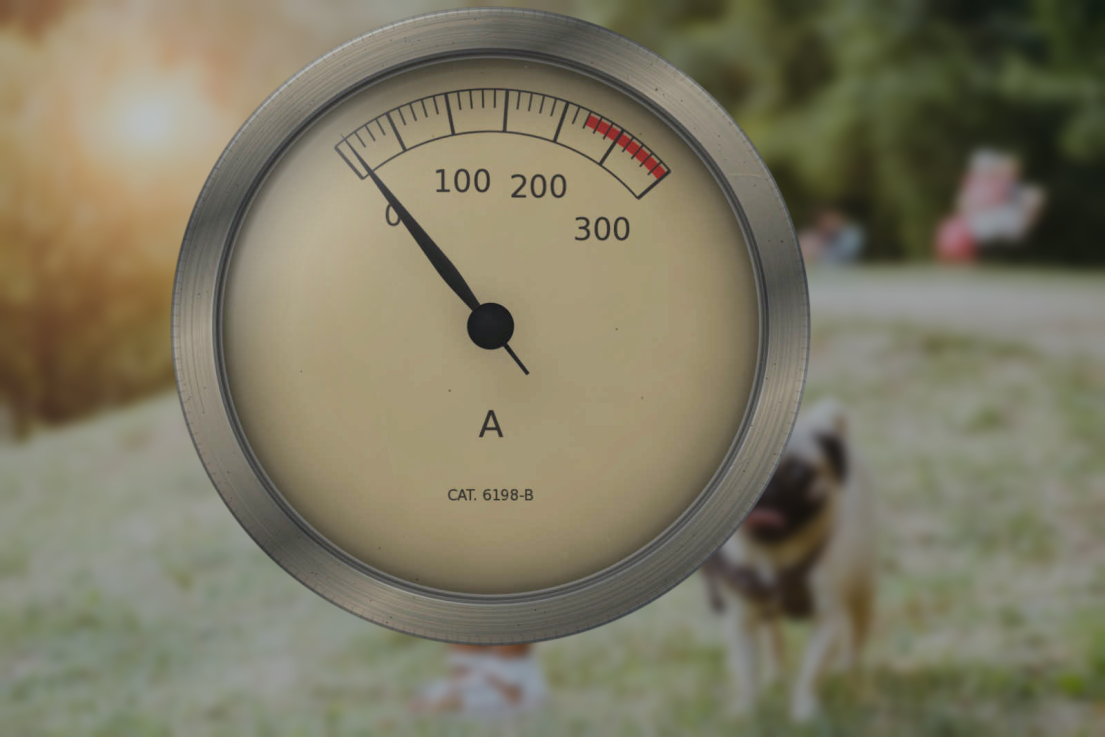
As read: **10** A
